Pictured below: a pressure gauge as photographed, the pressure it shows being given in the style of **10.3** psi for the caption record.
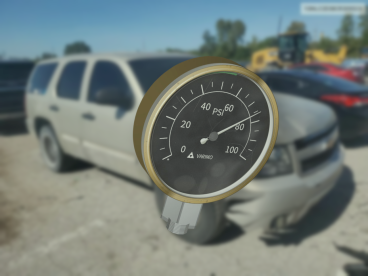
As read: **75** psi
